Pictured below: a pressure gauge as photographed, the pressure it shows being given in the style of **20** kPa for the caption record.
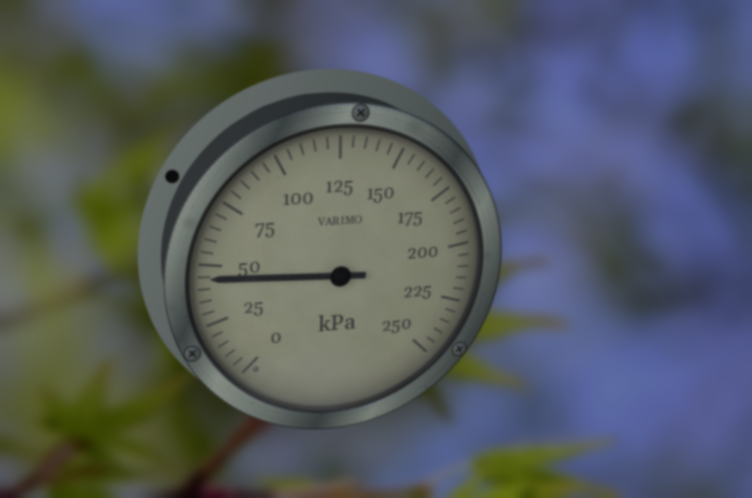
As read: **45** kPa
